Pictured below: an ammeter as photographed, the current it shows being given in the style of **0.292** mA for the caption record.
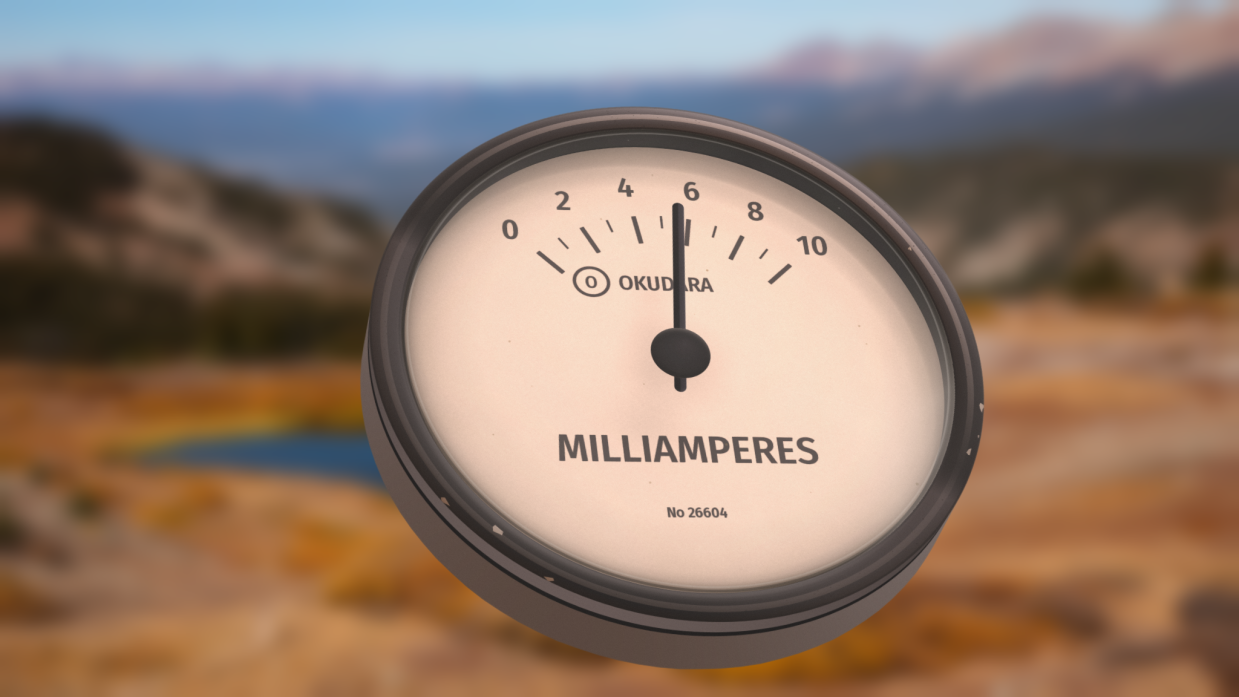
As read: **5.5** mA
